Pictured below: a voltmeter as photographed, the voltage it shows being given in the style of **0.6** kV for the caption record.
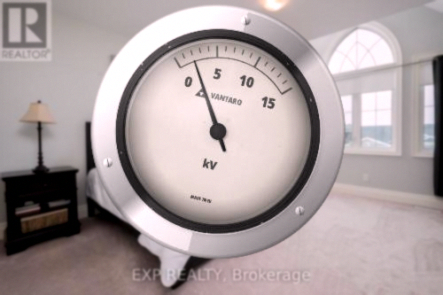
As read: **2** kV
